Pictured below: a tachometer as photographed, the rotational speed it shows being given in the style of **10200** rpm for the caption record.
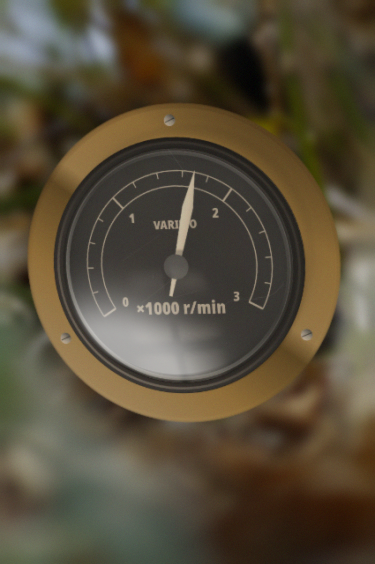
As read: **1700** rpm
